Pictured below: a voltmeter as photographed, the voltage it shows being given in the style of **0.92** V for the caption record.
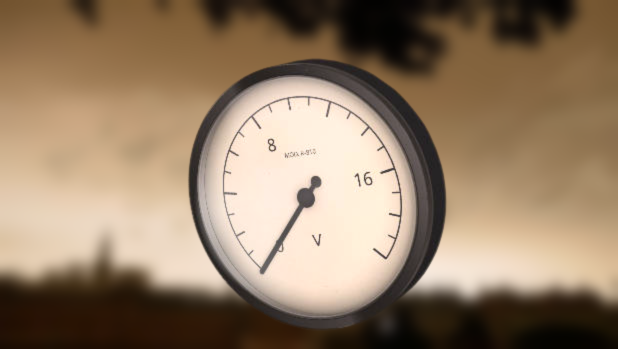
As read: **0** V
